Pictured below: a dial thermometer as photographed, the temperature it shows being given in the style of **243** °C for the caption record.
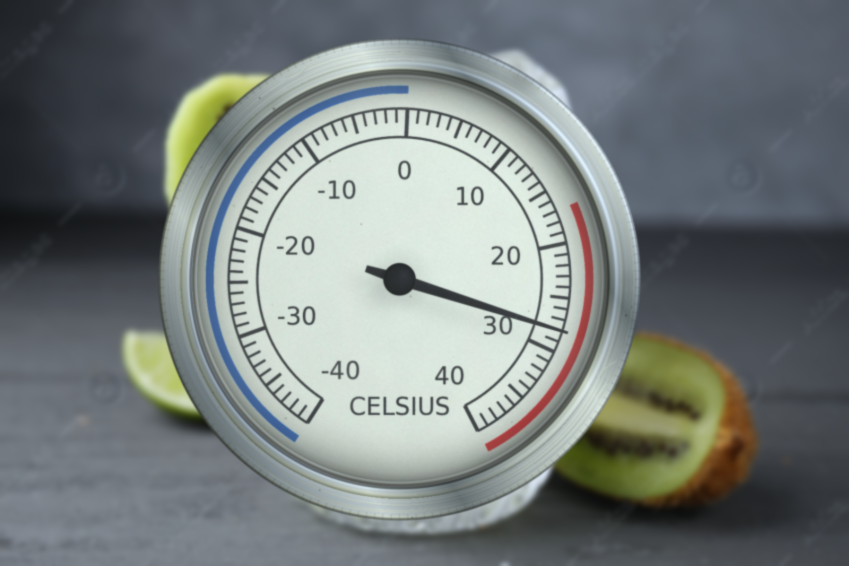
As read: **28** °C
